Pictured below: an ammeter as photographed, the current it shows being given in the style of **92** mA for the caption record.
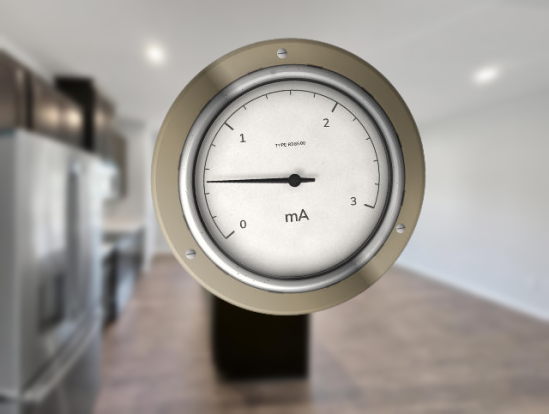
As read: **0.5** mA
